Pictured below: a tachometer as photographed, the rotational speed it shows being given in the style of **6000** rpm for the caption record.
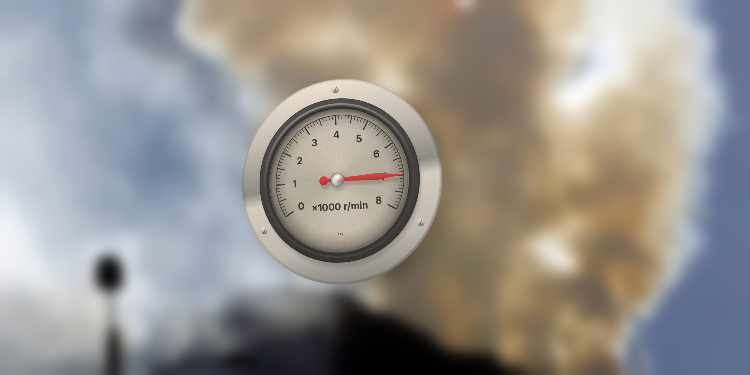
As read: **7000** rpm
